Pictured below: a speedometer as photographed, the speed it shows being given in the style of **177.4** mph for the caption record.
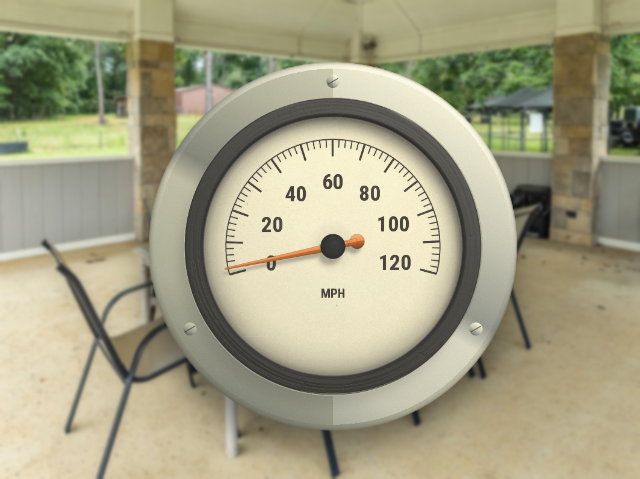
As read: **2** mph
